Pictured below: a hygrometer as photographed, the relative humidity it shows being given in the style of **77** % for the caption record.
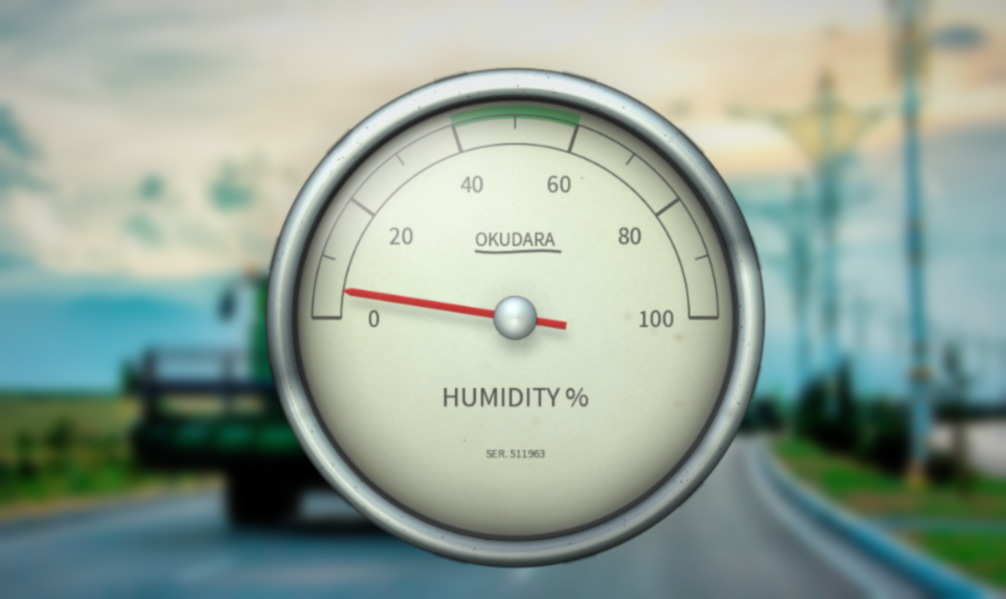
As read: **5** %
